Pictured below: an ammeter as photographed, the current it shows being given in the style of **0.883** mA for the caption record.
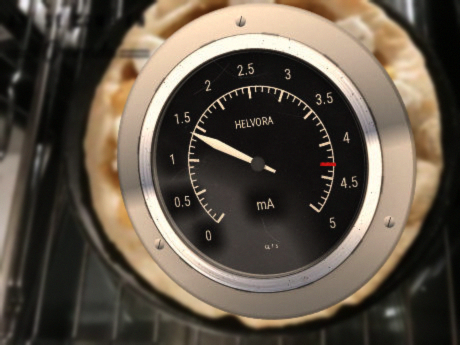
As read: **1.4** mA
